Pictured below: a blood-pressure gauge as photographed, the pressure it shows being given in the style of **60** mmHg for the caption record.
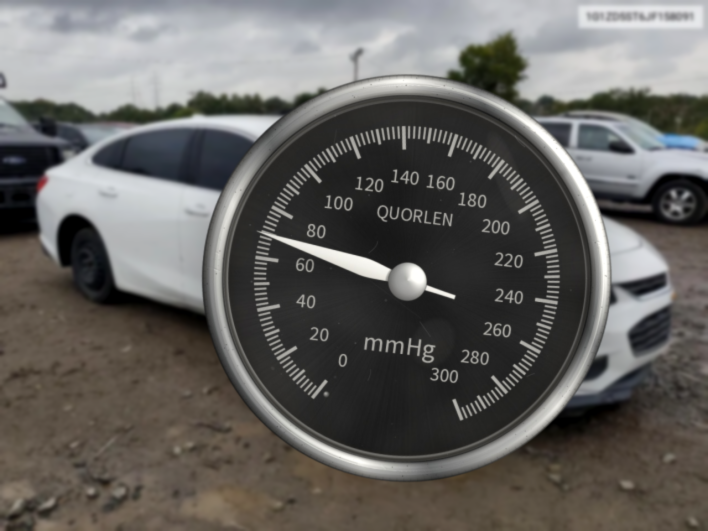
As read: **70** mmHg
